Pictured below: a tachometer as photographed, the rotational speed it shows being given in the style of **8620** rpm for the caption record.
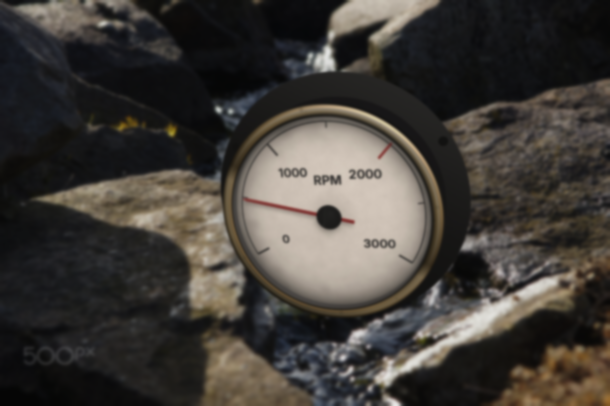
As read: **500** rpm
